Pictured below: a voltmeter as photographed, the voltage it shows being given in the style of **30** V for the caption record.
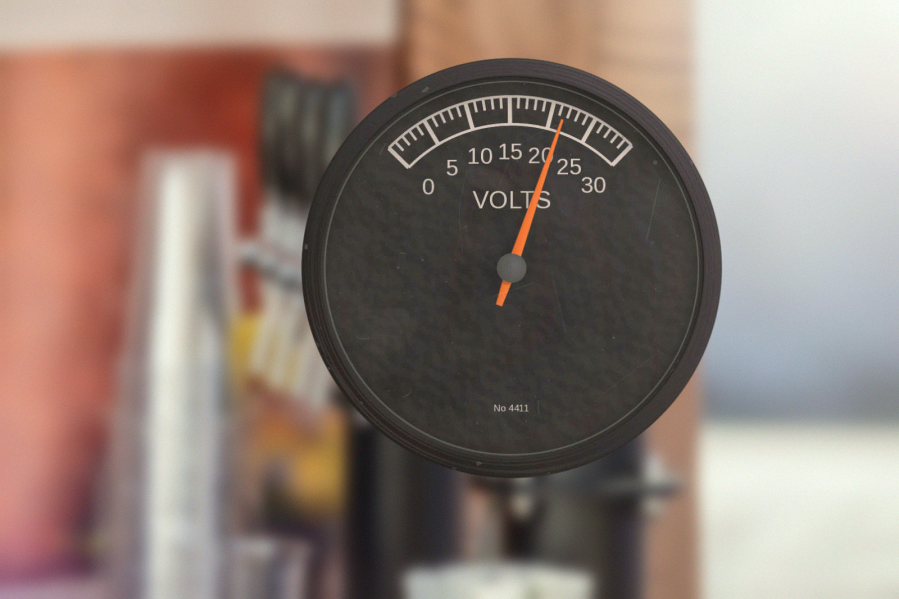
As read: **21.5** V
